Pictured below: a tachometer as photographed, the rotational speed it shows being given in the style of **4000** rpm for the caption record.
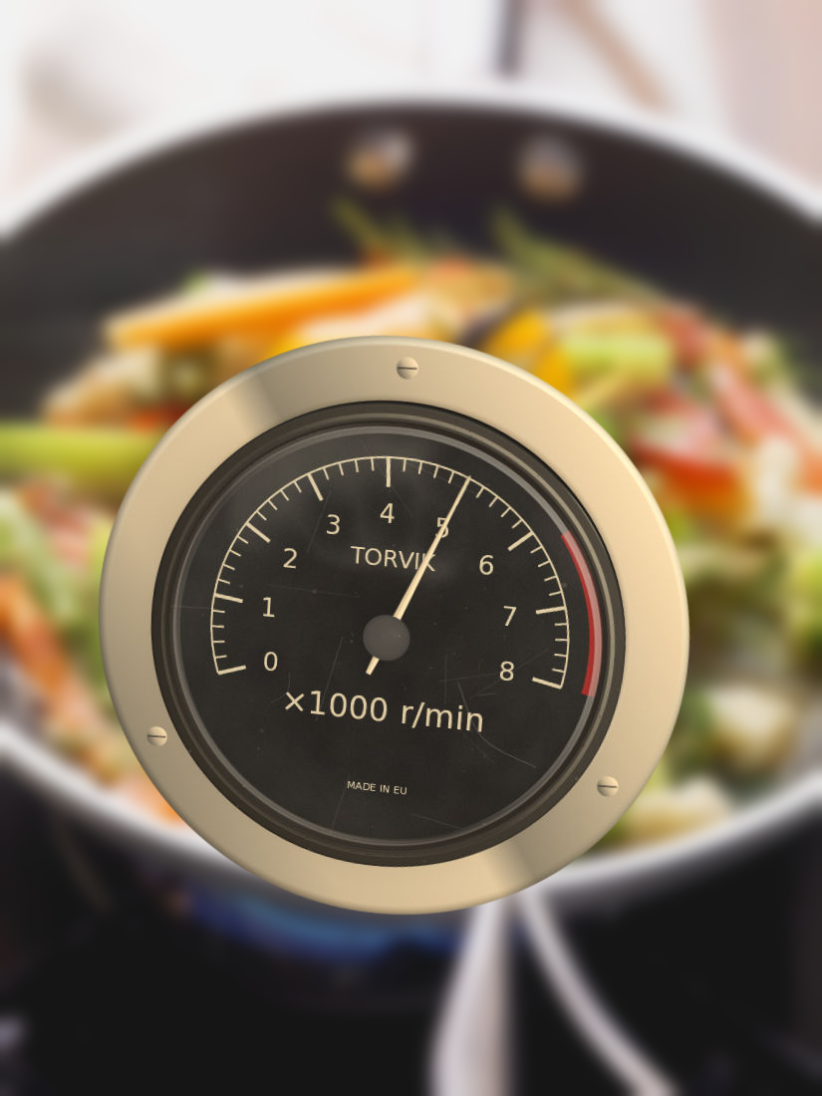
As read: **5000** rpm
